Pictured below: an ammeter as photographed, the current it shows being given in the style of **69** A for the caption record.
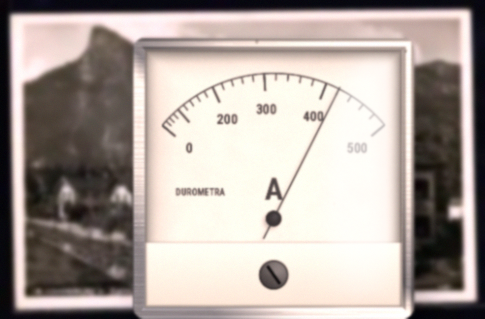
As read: **420** A
